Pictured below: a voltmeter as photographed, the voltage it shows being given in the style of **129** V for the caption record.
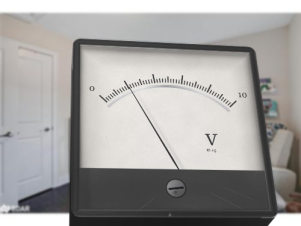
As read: **2** V
